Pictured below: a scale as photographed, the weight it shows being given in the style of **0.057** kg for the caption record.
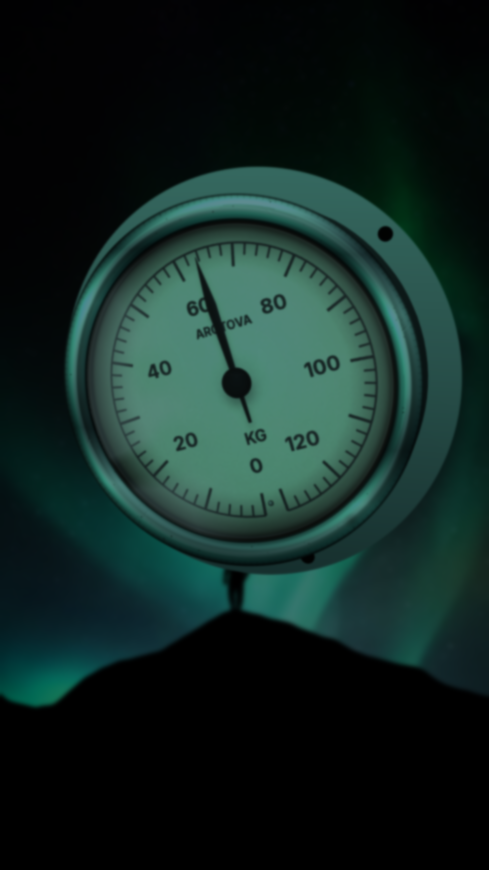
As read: **64** kg
